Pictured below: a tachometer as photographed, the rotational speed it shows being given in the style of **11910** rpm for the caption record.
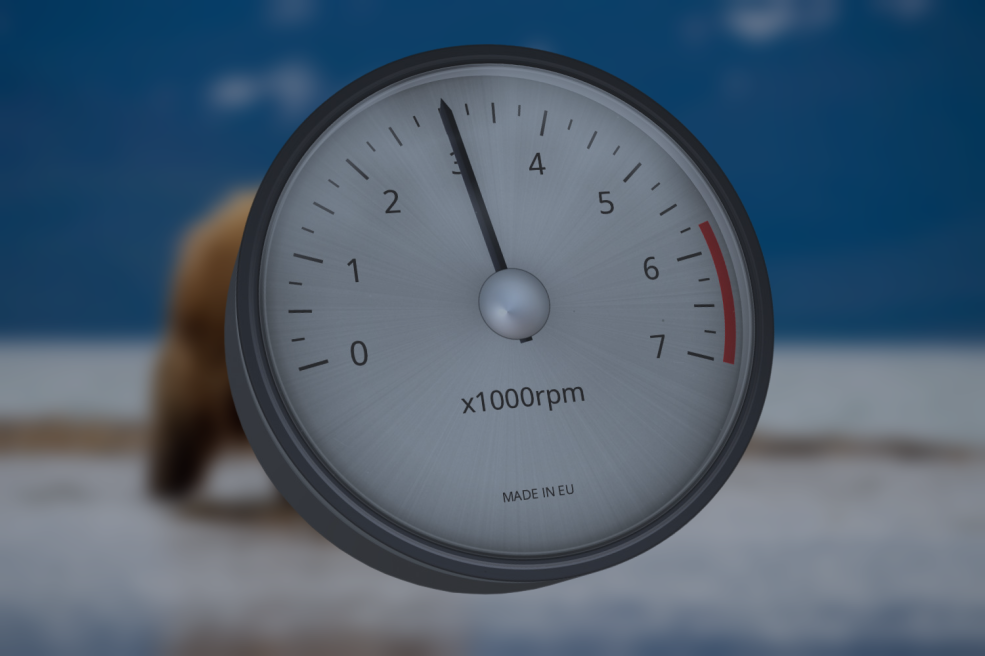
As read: **3000** rpm
